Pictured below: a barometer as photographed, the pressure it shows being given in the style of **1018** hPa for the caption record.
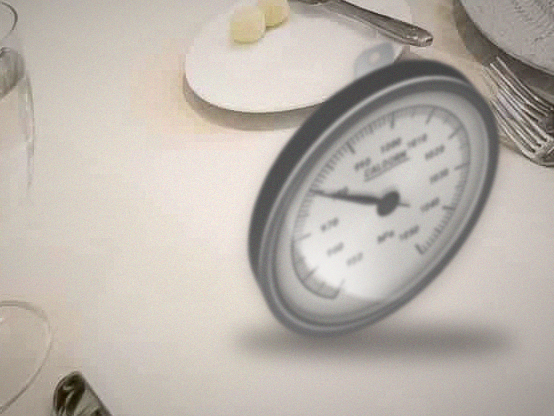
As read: **980** hPa
